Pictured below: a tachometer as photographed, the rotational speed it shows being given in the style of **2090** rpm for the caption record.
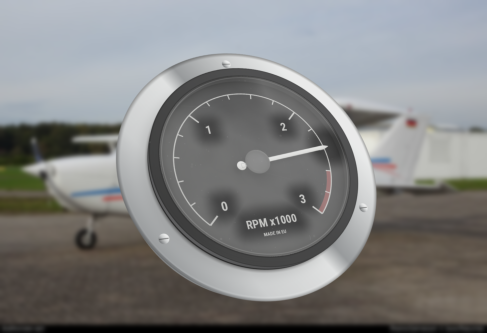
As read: **2400** rpm
